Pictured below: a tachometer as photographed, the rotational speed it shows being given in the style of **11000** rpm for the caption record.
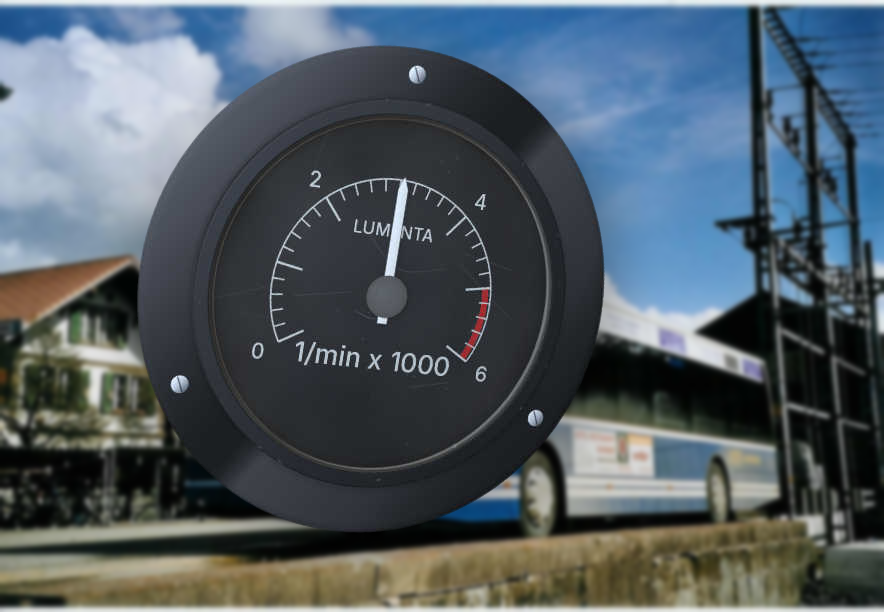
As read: **3000** rpm
